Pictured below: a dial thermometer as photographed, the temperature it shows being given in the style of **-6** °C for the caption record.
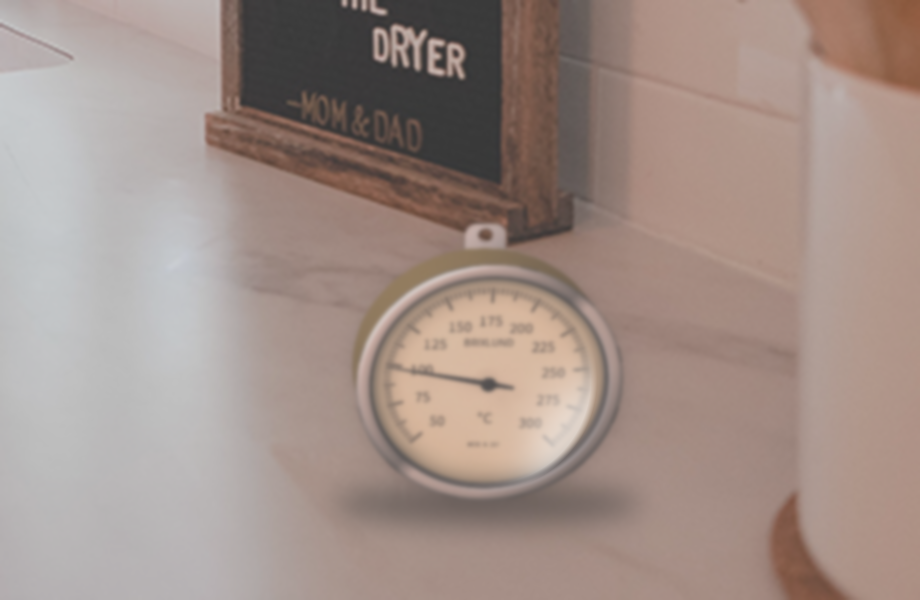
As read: **100** °C
